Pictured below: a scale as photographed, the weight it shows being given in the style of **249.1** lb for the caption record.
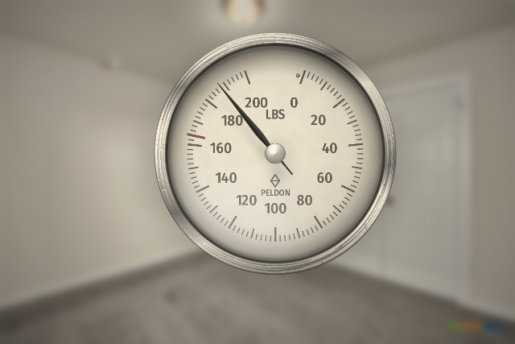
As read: **188** lb
